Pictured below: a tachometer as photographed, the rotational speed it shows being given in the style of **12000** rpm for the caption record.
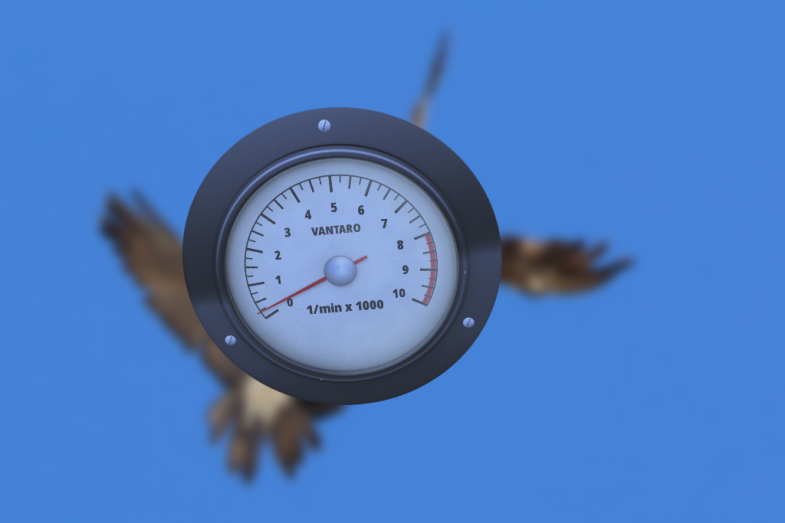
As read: **250** rpm
